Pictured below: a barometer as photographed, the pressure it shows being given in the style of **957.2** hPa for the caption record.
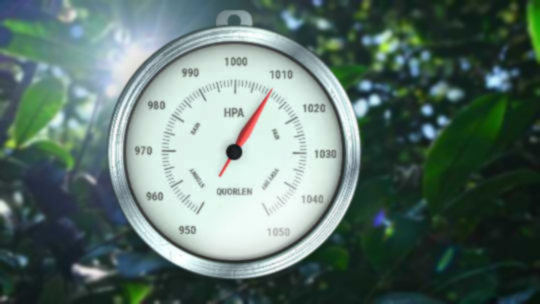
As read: **1010** hPa
